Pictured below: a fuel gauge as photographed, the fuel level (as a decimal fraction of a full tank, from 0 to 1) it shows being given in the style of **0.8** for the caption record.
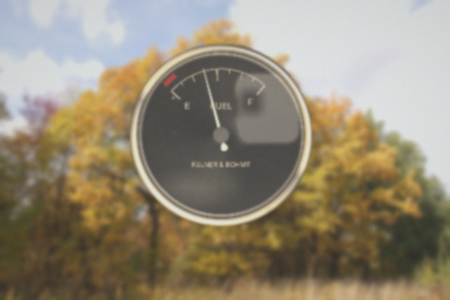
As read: **0.375**
